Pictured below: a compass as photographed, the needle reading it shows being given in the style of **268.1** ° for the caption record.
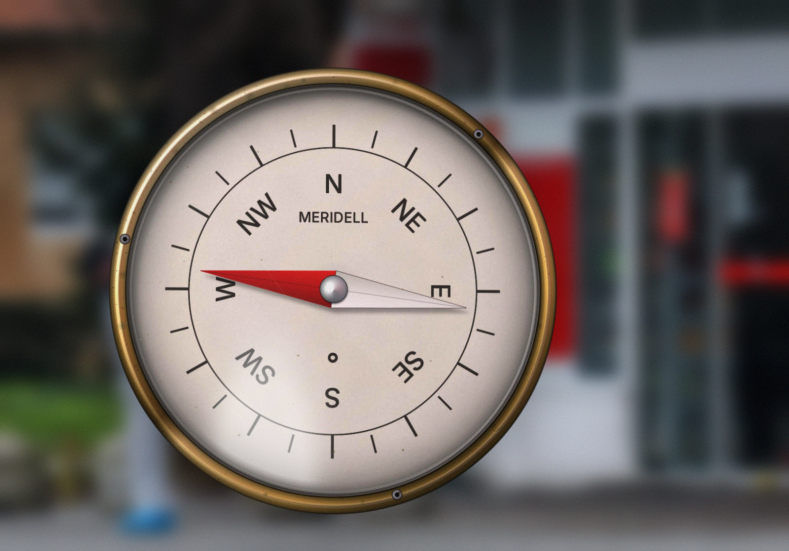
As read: **277.5** °
